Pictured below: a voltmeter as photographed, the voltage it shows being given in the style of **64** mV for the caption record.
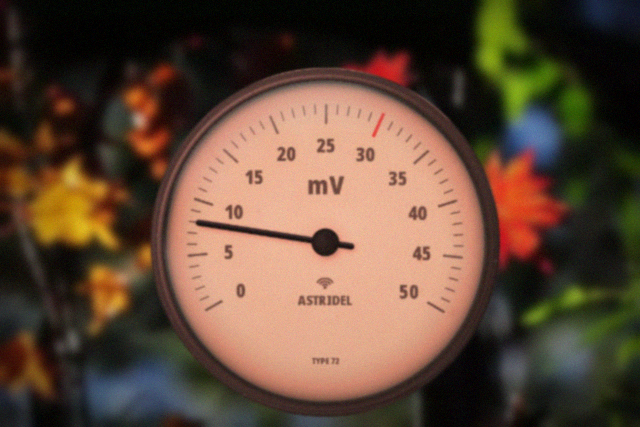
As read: **8** mV
